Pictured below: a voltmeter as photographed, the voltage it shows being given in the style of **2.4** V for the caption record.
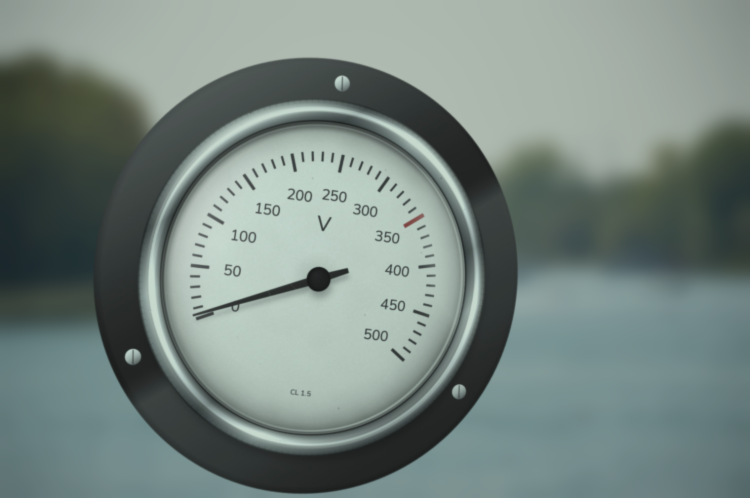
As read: **5** V
